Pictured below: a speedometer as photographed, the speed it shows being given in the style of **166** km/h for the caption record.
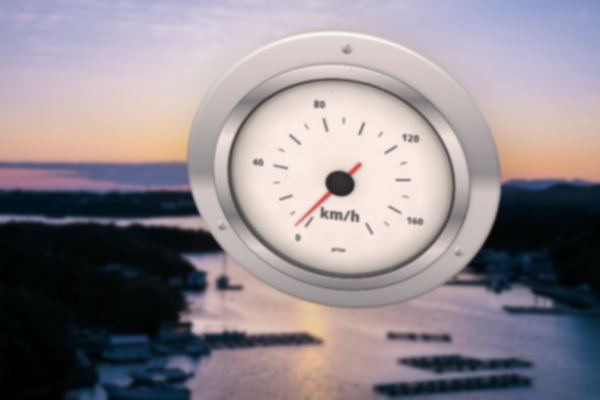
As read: **5** km/h
